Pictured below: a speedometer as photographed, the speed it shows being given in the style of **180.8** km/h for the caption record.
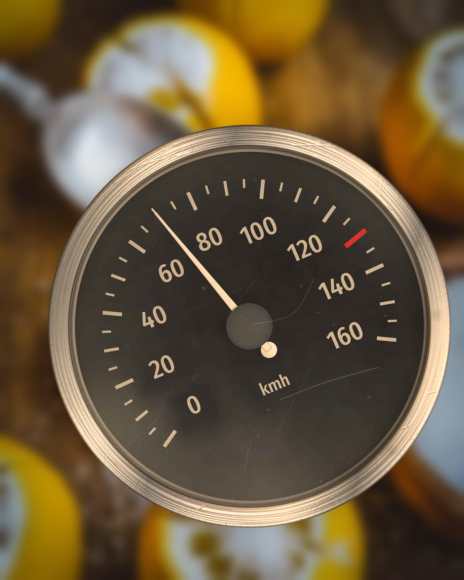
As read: **70** km/h
